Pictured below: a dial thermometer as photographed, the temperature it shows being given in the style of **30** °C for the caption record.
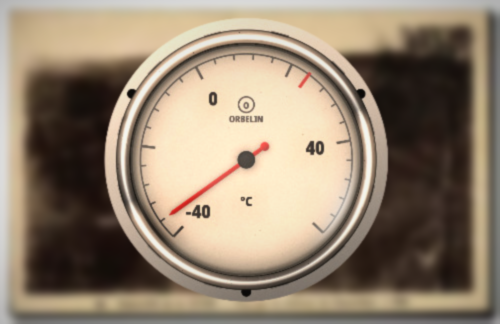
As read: **-36** °C
